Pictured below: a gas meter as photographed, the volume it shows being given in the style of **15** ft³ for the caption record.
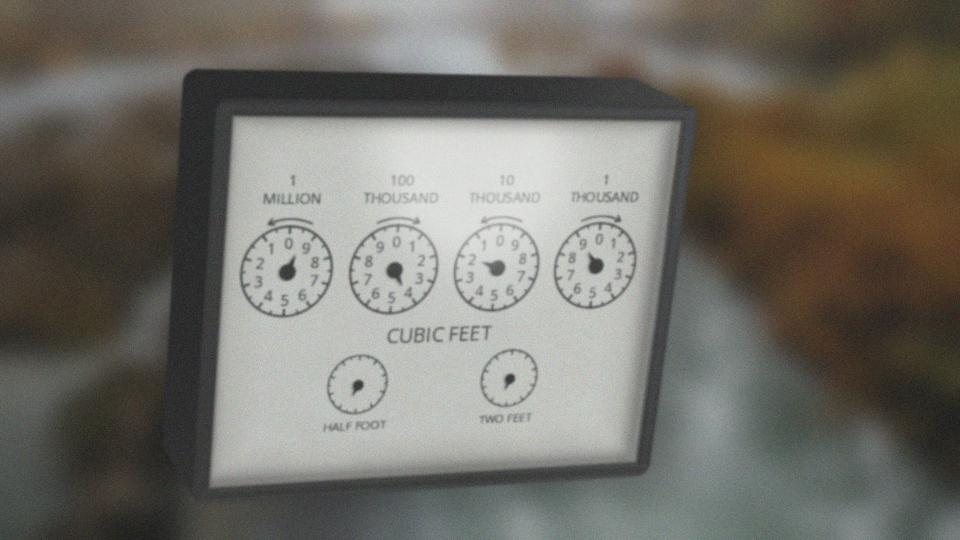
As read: **941900** ft³
